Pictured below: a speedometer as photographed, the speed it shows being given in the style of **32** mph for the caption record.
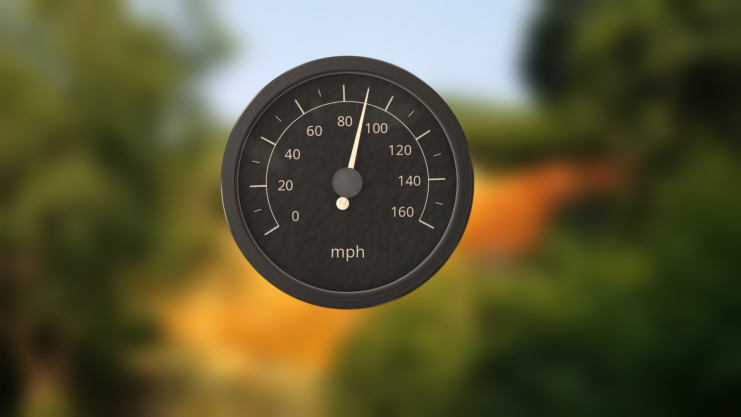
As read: **90** mph
